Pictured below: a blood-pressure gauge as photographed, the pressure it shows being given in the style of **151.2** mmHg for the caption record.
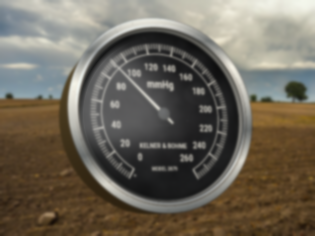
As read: **90** mmHg
